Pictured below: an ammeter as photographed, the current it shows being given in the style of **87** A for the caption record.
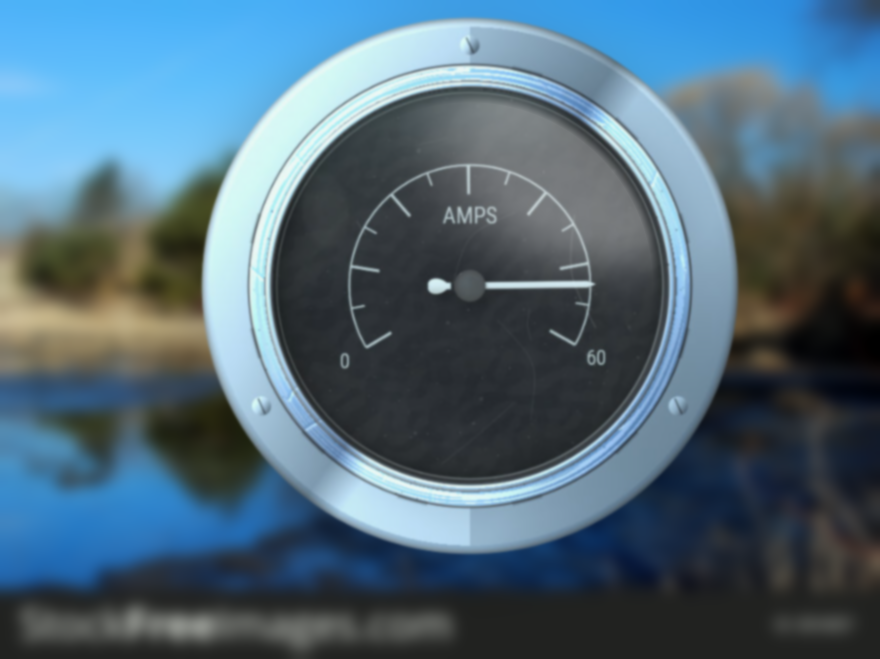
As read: **52.5** A
